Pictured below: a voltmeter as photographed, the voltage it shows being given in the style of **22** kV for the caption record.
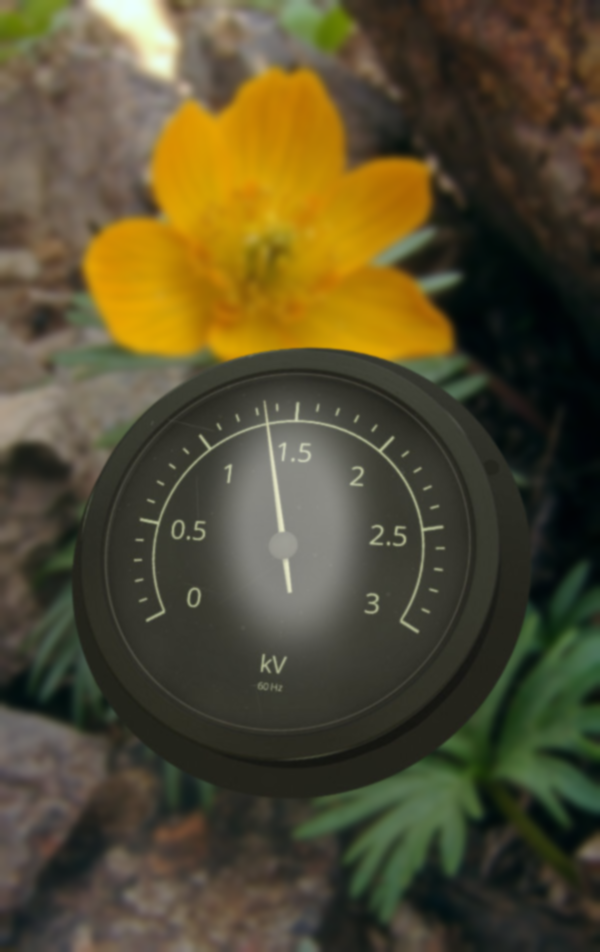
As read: **1.35** kV
